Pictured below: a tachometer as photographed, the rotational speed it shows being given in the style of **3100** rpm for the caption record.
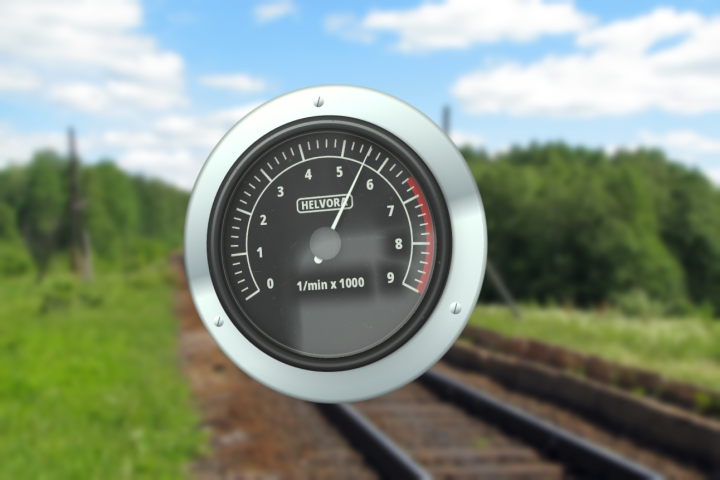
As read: **5600** rpm
